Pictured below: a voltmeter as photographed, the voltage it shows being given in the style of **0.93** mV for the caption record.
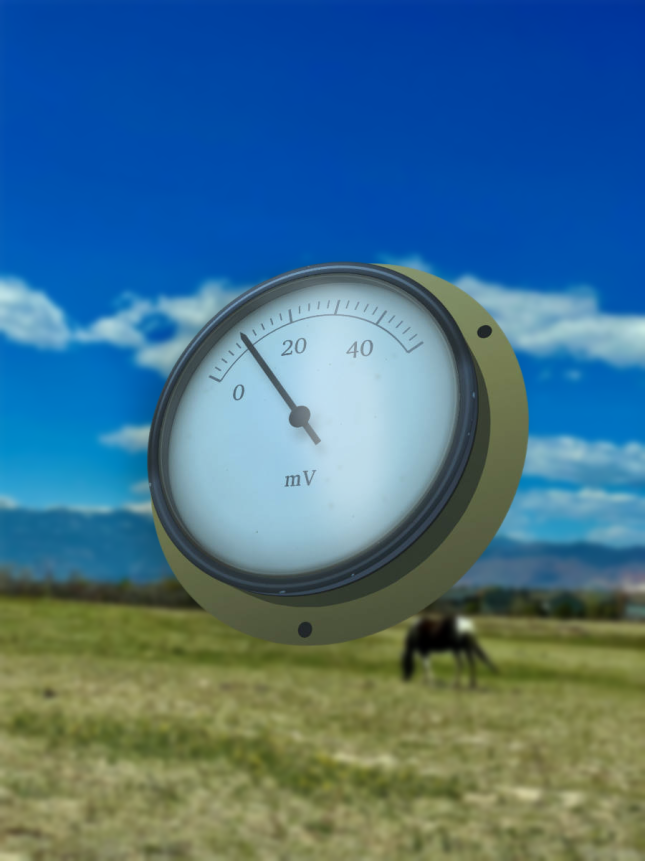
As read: **10** mV
